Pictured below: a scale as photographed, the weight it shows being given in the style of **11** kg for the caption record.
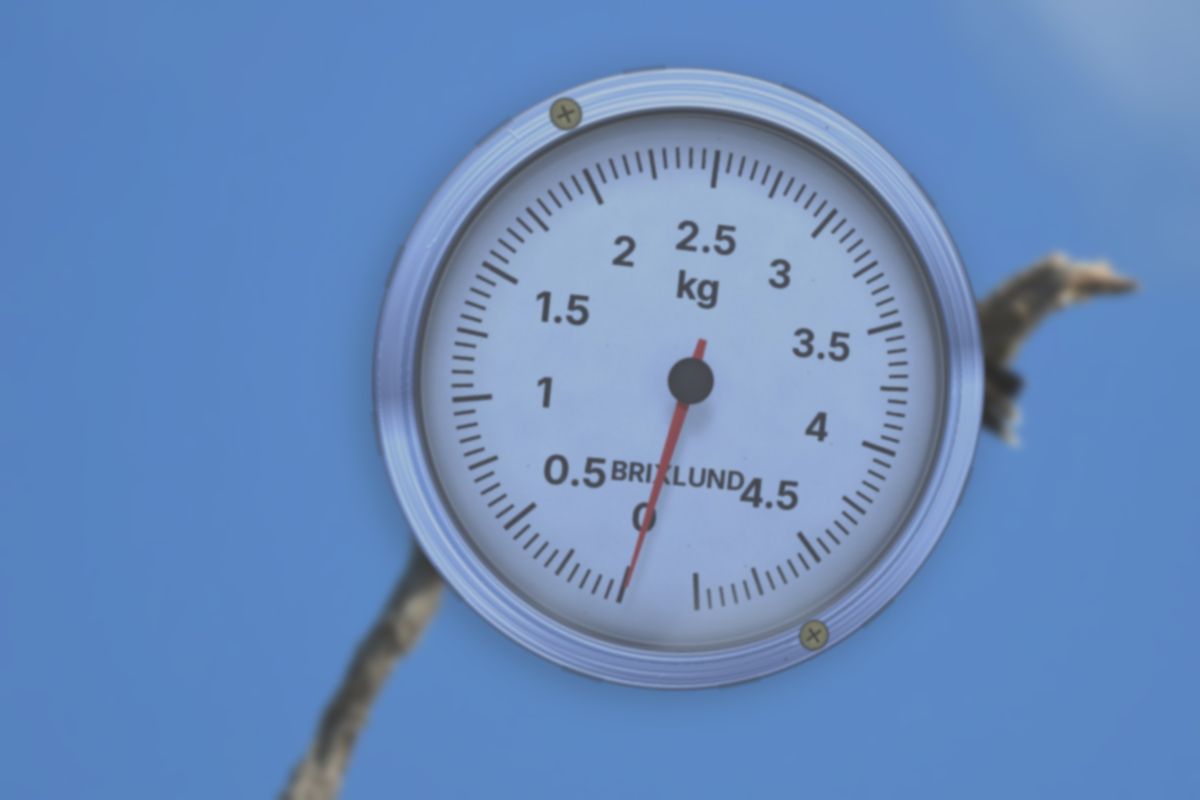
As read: **0** kg
